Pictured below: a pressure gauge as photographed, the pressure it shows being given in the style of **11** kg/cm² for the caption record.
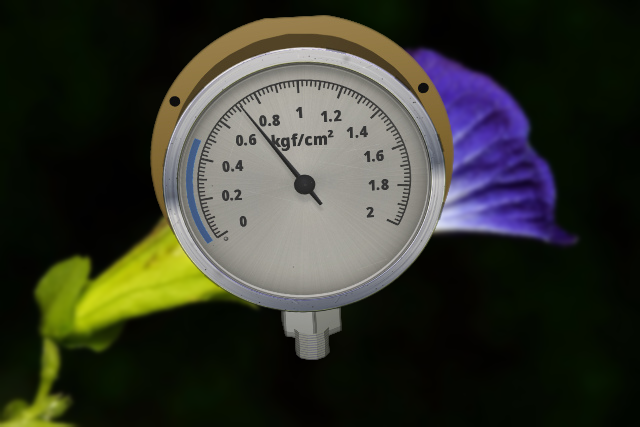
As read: **0.72** kg/cm²
